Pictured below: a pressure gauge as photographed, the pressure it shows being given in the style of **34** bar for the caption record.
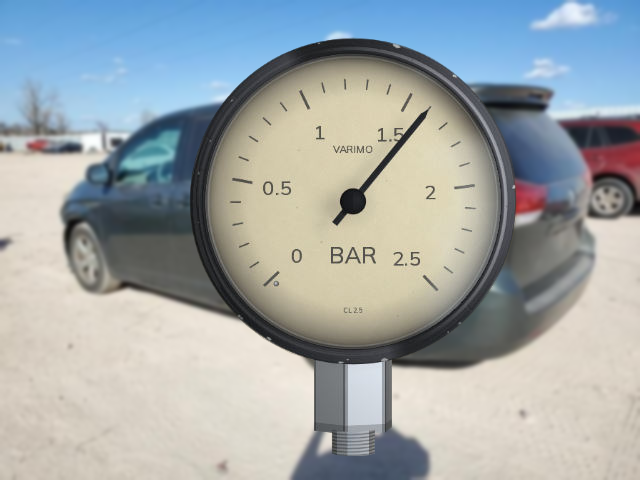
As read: **1.6** bar
